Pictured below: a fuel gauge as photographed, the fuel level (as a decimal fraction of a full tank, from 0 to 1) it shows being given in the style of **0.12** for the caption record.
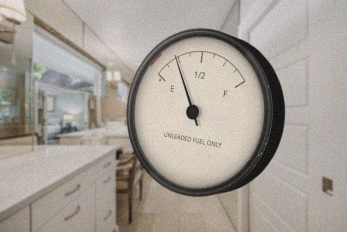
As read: **0.25**
